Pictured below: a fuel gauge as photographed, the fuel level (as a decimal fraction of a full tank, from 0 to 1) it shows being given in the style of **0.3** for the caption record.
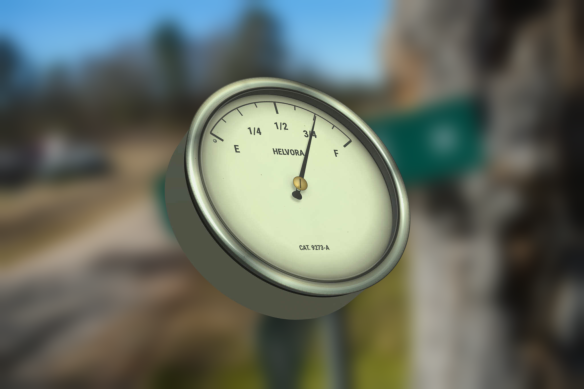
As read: **0.75**
